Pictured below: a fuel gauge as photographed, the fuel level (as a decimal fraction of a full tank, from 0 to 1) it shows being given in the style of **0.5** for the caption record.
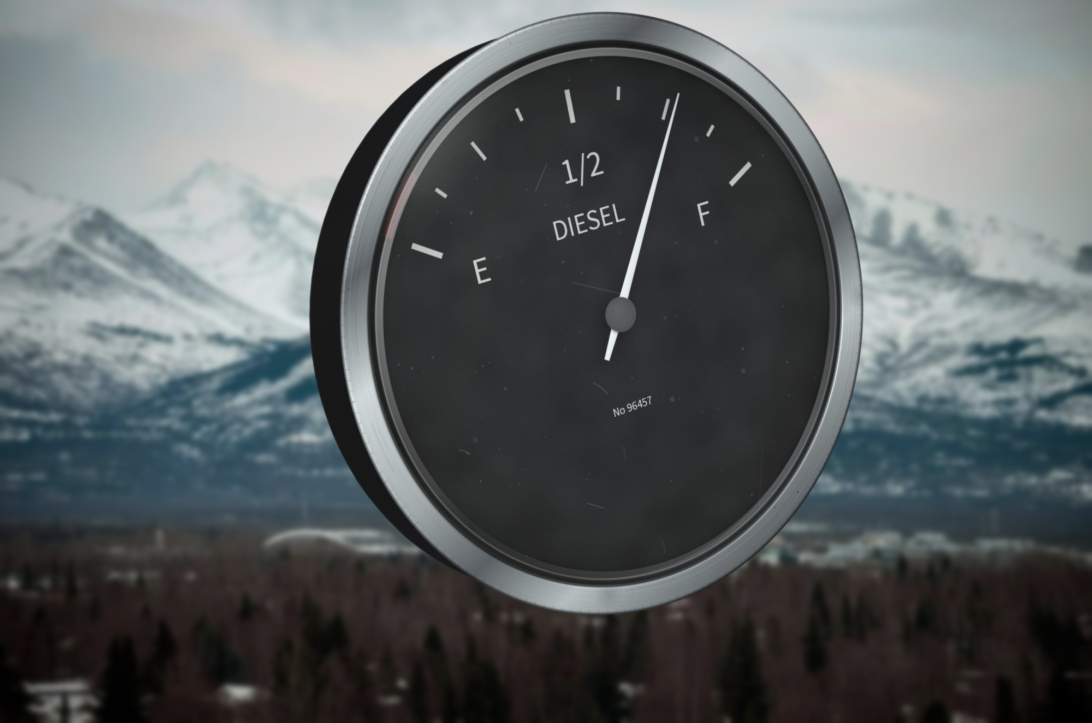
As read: **0.75**
